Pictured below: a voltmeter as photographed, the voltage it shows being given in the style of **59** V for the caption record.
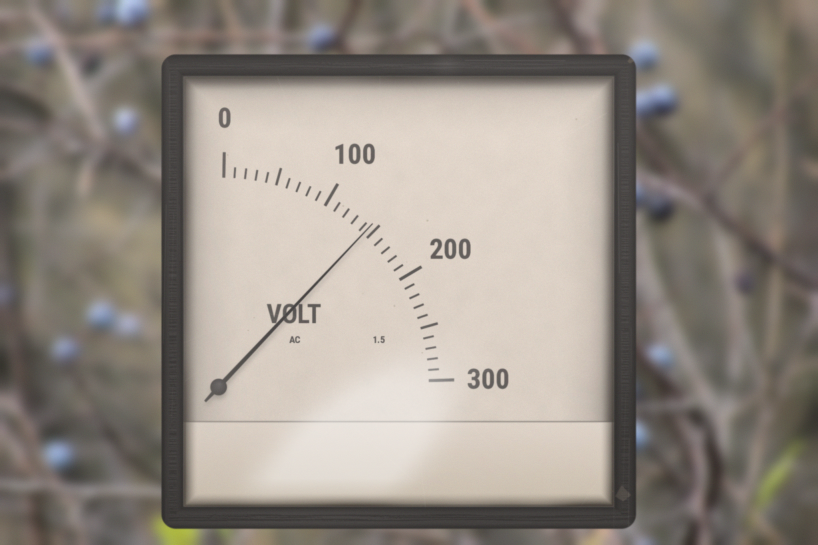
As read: **145** V
